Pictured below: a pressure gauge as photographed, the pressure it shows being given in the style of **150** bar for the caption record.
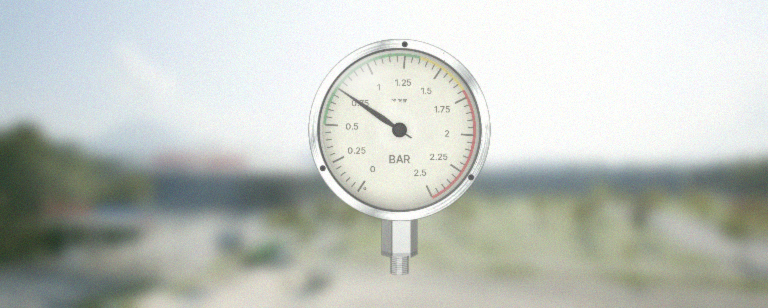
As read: **0.75** bar
